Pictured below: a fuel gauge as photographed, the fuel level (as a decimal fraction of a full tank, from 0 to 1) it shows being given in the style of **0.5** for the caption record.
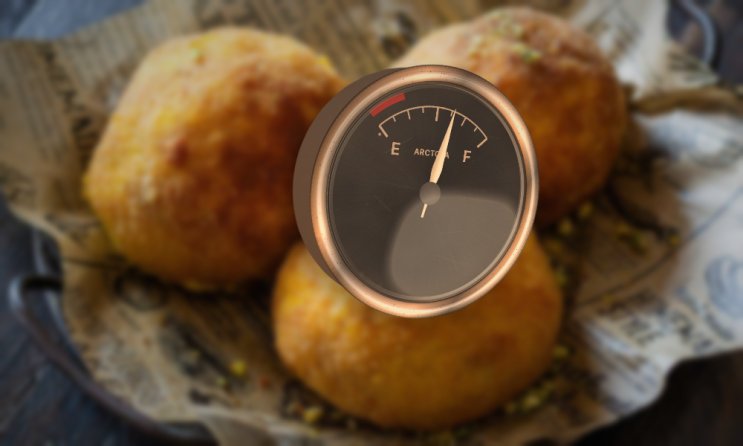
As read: **0.625**
